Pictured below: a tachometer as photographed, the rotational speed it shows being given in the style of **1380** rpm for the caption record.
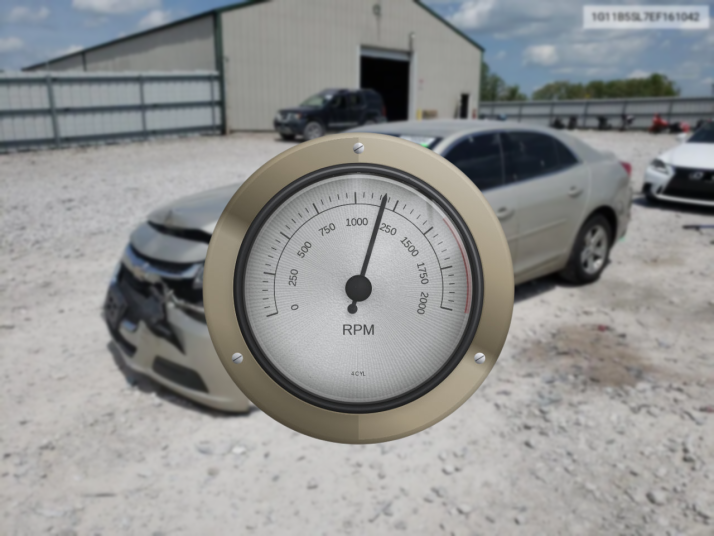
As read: **1175** rpm
